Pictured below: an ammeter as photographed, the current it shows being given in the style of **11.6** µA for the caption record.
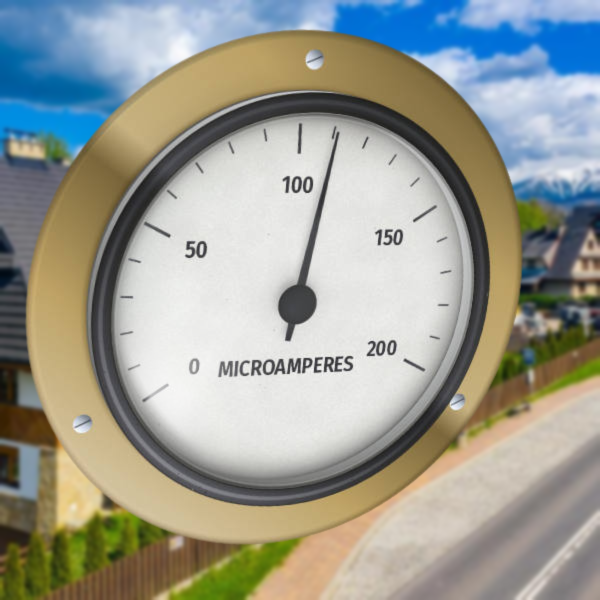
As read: **110** µA
